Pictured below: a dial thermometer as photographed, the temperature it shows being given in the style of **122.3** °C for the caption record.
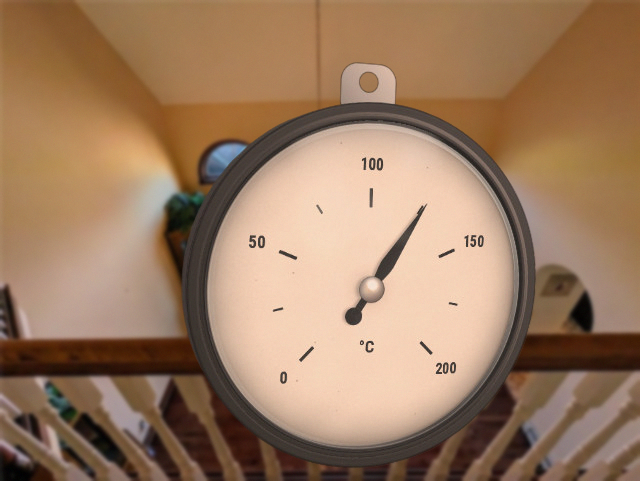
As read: **125** °C
